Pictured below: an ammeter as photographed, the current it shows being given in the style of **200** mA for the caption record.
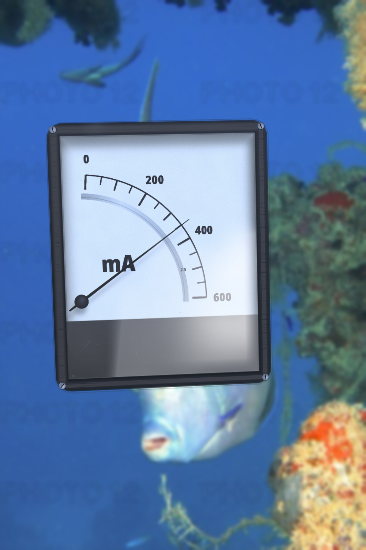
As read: **350** mA
